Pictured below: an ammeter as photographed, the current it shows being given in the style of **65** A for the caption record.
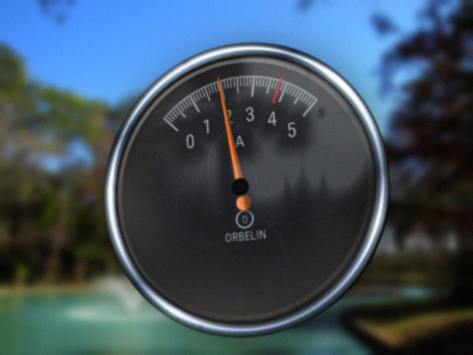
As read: **2** A
